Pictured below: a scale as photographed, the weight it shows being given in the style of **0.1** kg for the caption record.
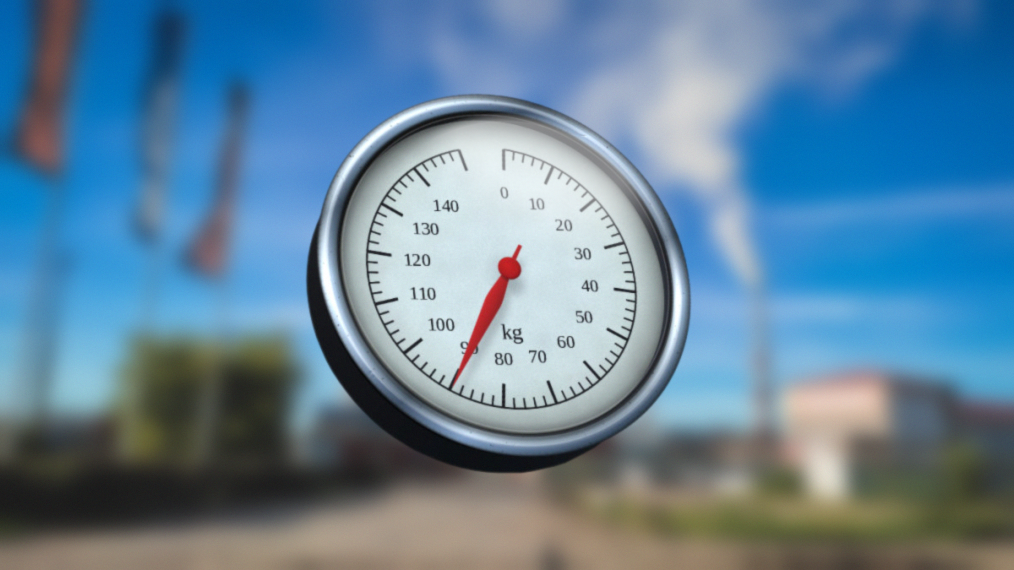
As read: **90** kg
